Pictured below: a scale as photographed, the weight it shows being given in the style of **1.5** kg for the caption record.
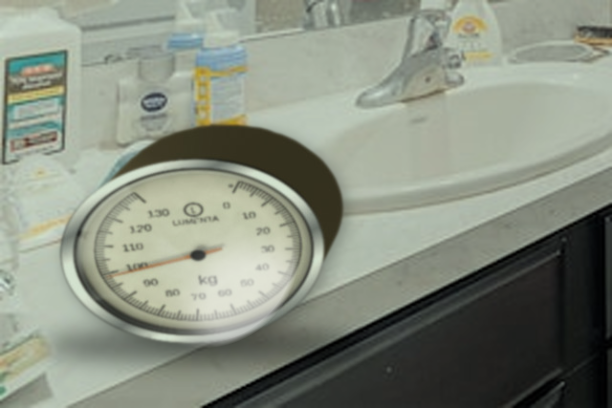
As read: **100** kg
